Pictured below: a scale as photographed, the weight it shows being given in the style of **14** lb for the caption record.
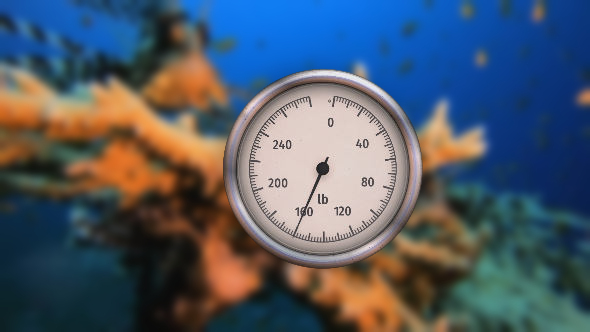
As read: **160** lb
